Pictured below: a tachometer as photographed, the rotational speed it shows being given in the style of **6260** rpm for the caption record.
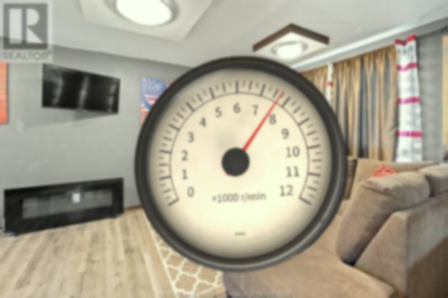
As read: **7750** rpm
